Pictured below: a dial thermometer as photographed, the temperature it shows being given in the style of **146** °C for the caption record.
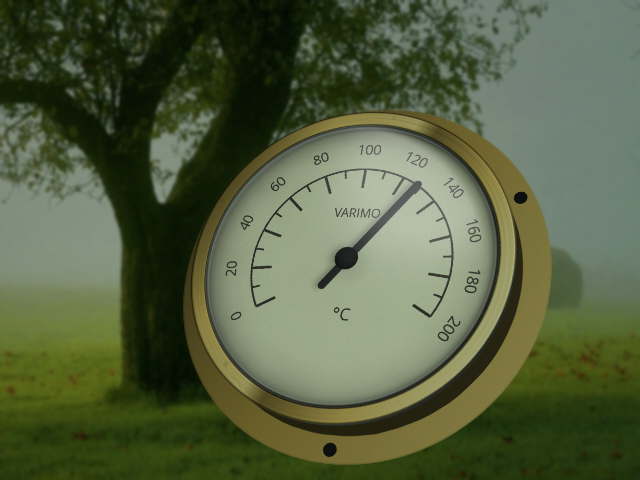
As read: **130** °C
